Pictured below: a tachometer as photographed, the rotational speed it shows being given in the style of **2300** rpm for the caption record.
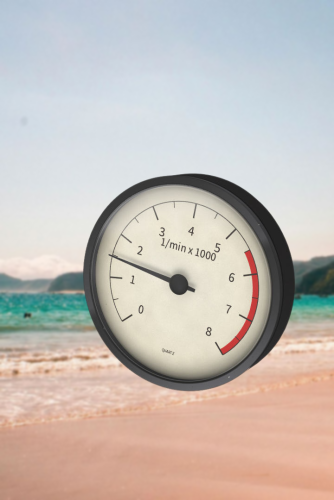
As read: **1500** rpm
